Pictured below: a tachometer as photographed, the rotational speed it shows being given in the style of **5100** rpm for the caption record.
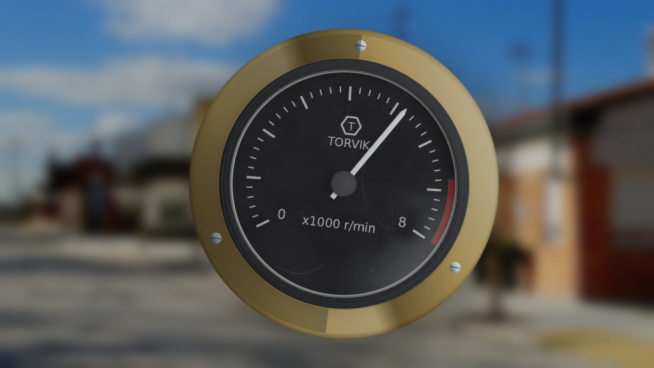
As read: **5200** rpm
